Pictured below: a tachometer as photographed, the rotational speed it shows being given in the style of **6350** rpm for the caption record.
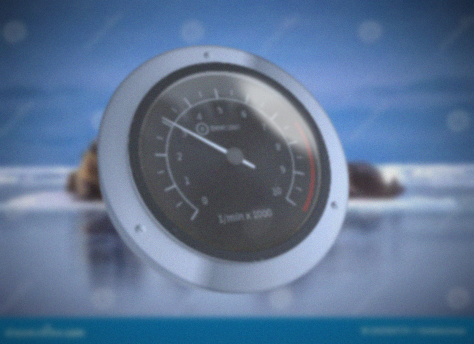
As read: **3000** rpm
